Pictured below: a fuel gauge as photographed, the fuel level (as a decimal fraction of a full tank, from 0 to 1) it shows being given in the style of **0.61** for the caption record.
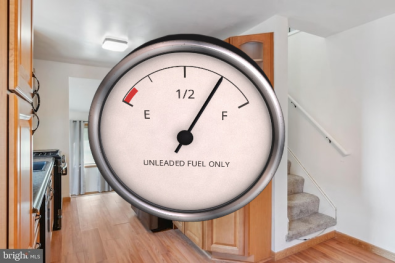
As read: **0.75**
